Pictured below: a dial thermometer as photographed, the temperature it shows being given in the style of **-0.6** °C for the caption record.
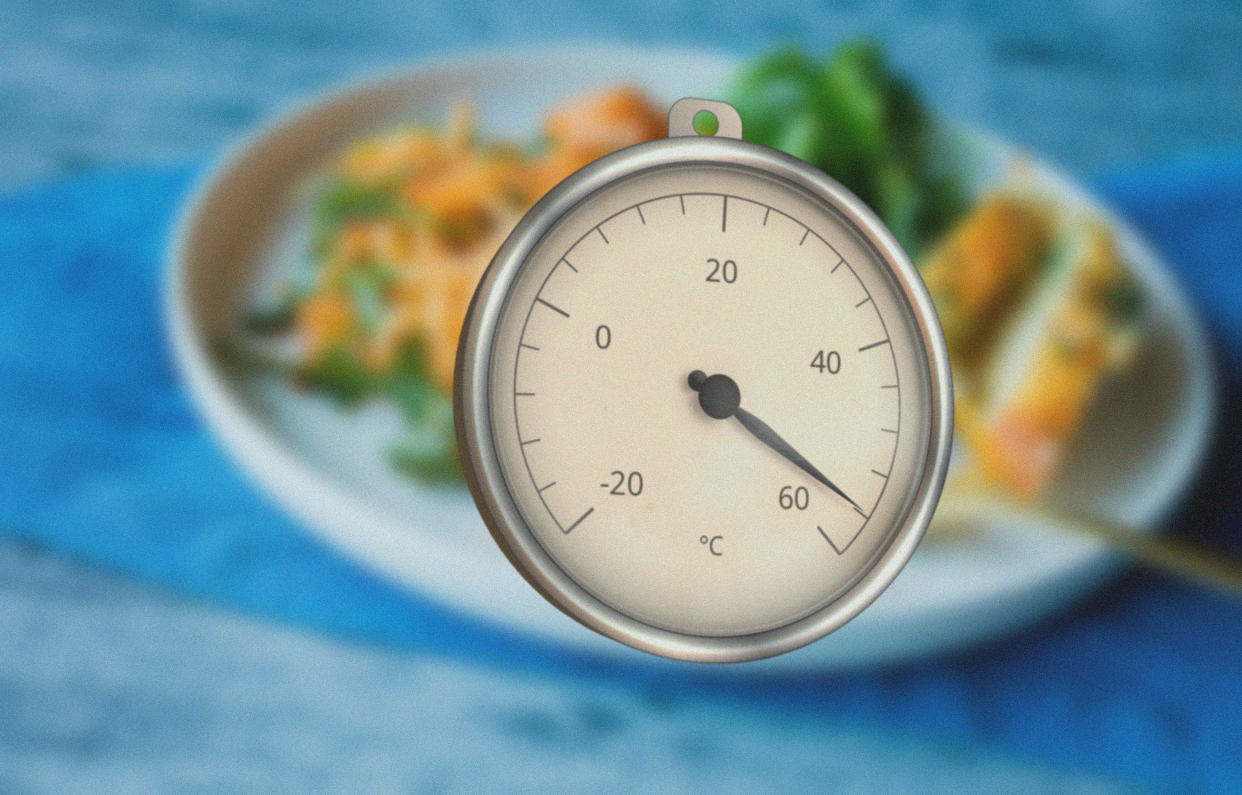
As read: **56** °C
